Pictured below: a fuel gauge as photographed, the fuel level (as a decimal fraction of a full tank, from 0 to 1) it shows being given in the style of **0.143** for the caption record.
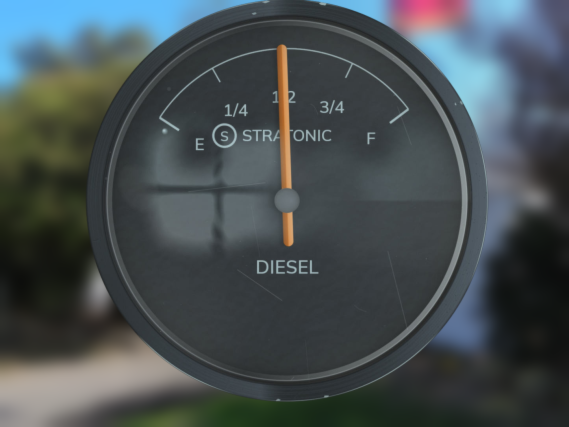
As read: **0.5**
